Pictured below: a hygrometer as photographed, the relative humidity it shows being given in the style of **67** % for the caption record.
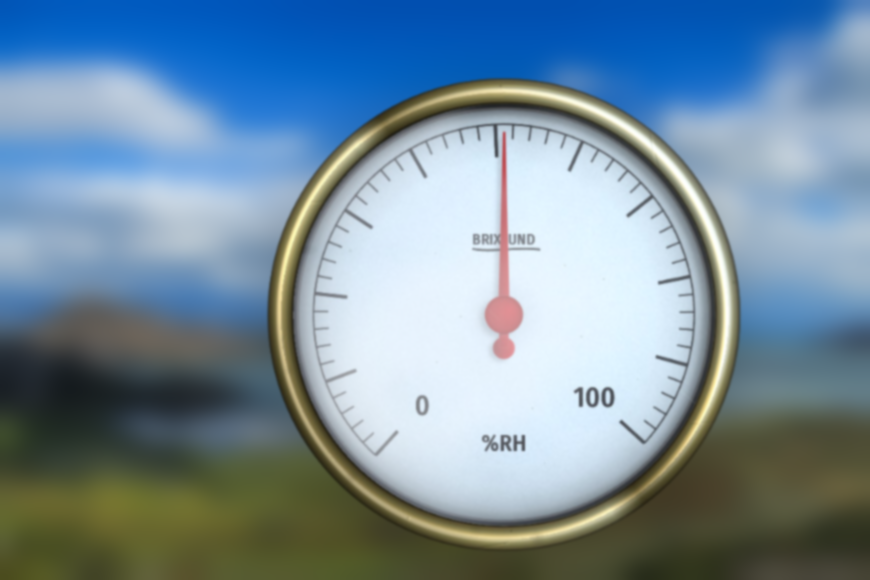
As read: **51** %
